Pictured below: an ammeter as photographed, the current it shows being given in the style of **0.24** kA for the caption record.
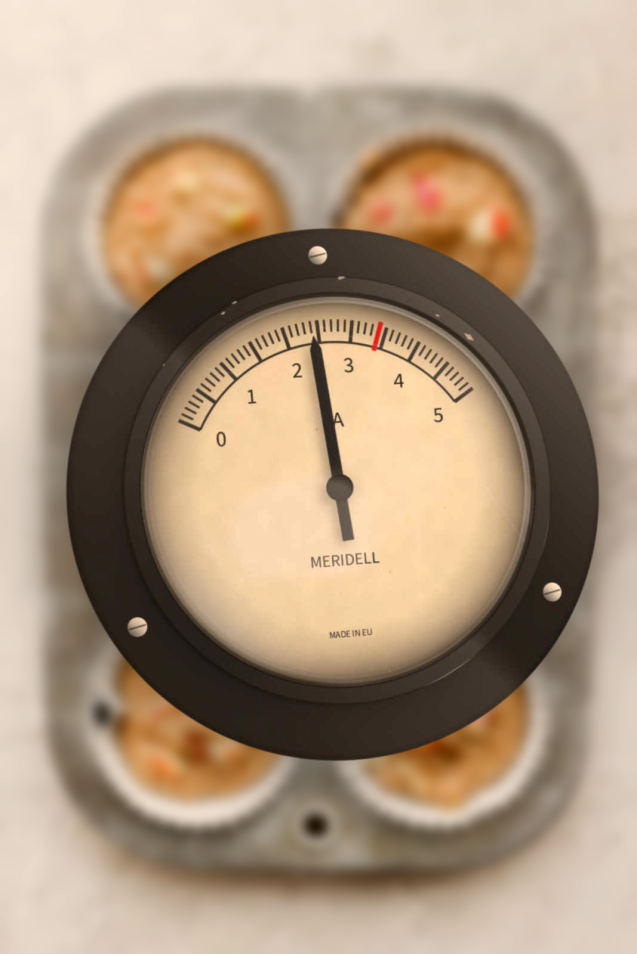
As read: **2.4** kA
